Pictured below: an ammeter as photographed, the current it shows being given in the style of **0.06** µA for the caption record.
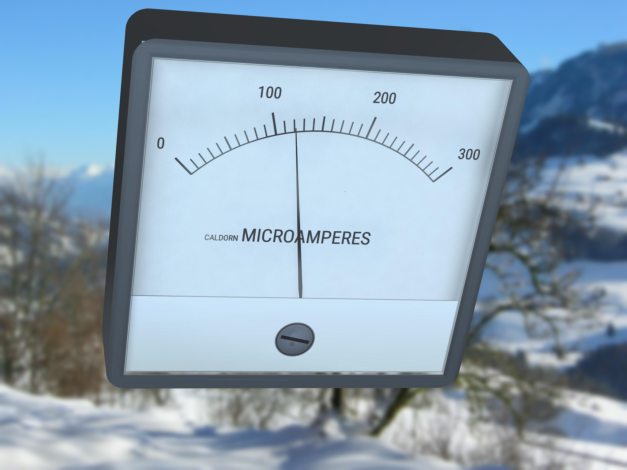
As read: **120** µA
